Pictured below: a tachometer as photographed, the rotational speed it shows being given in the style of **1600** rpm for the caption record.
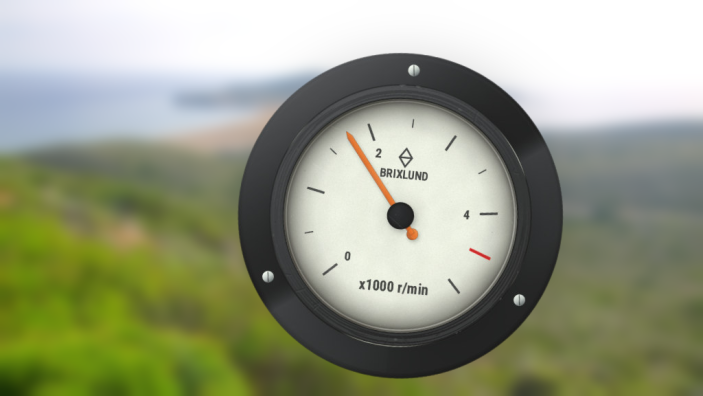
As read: **1750** rpm
